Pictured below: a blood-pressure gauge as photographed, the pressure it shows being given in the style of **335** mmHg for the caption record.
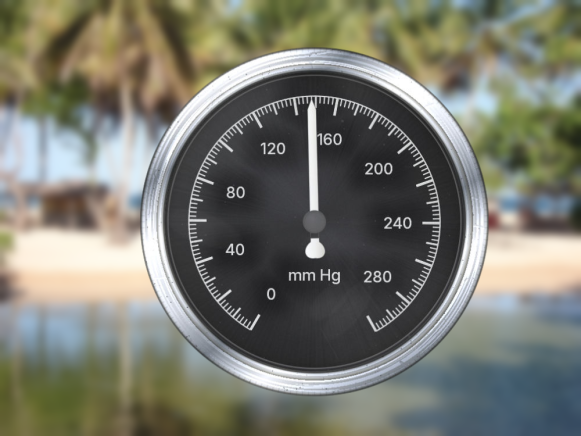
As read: **148** mmHg
